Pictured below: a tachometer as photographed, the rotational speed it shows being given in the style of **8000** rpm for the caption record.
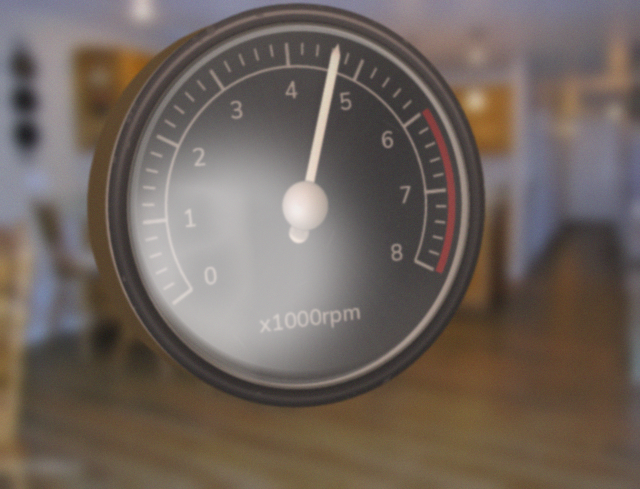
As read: **4600** rpm
